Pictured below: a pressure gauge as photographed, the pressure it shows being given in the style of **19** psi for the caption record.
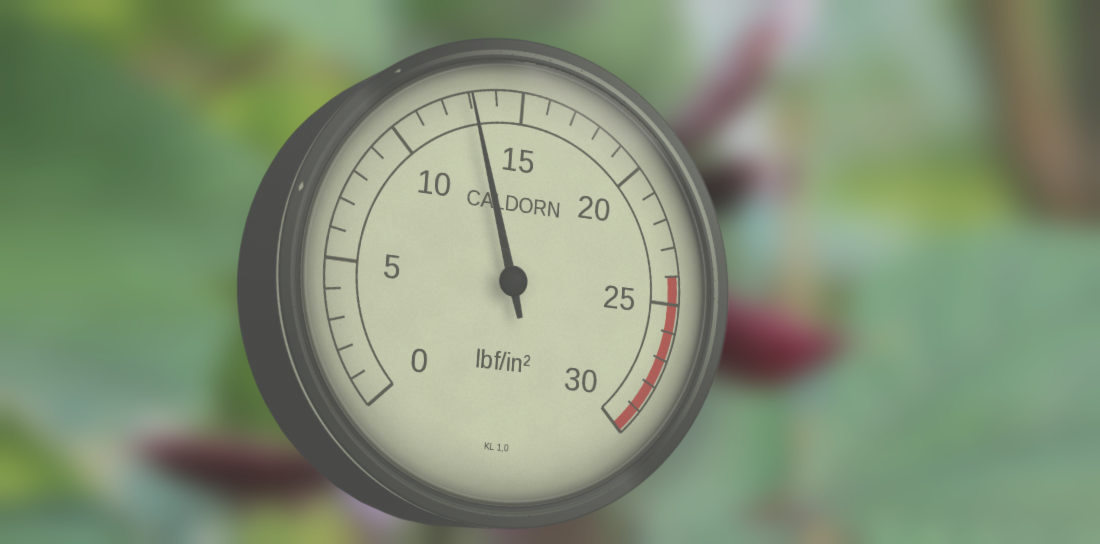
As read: **13** psi
